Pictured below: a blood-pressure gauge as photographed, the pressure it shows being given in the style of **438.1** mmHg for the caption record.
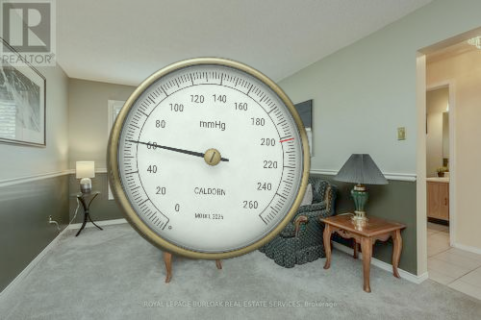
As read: **60** mmHg
